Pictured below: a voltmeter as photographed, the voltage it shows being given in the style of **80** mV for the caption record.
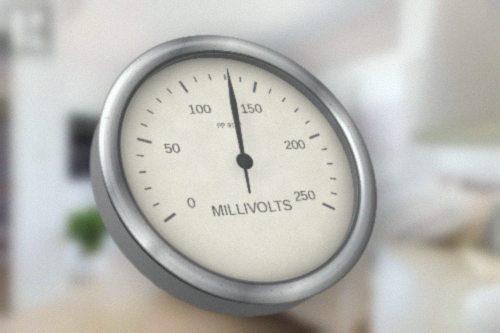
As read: **130** mV
